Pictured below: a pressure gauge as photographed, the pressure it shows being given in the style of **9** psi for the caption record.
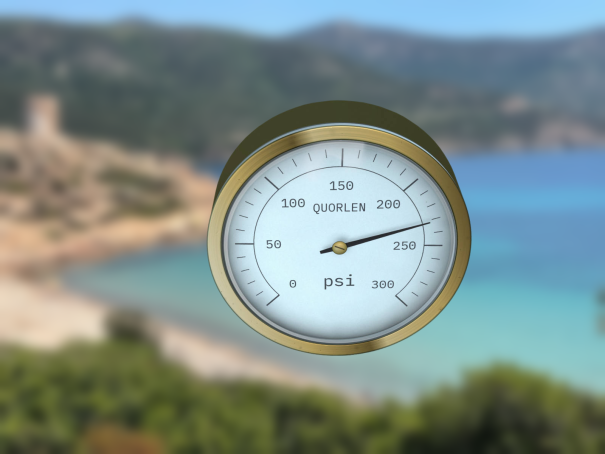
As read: **230** psi
